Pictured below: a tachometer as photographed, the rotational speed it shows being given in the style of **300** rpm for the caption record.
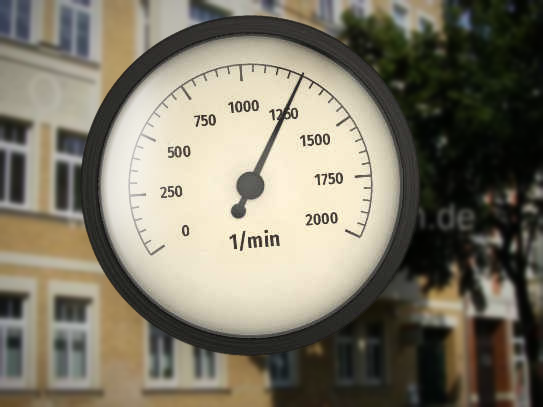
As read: **1250** rpm
